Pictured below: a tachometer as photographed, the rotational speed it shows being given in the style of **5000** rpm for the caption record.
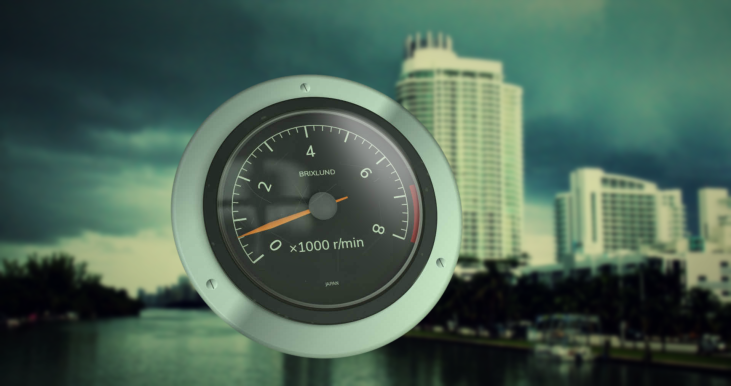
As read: **600** rpm
